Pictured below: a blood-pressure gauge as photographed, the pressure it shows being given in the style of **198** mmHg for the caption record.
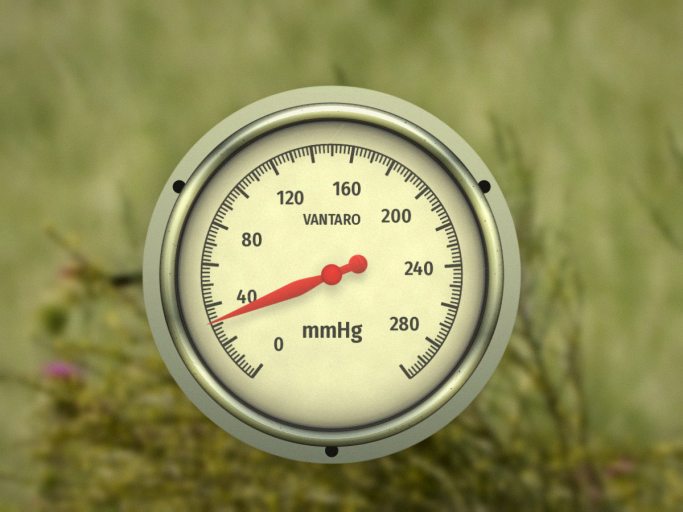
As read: **32** mmHg
